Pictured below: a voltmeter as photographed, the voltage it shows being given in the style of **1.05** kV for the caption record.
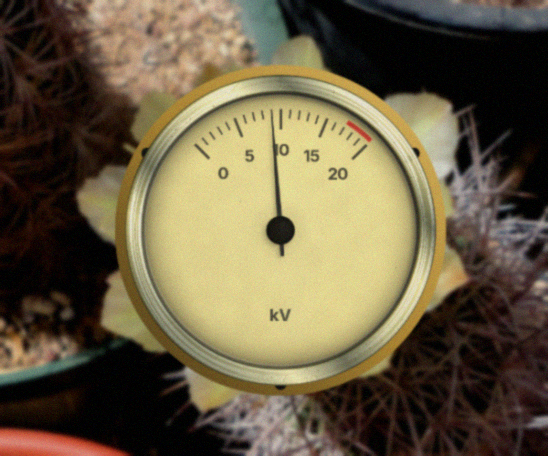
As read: **9** kV
